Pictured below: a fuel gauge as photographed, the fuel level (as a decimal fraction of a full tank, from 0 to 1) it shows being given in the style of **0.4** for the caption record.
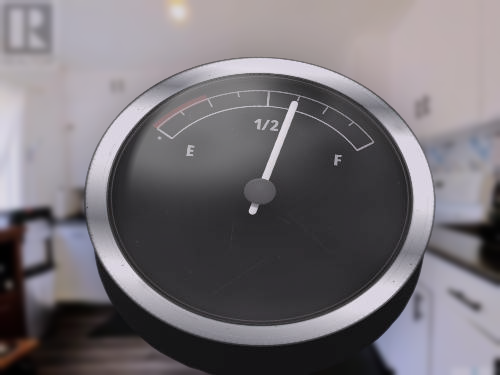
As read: **0.625**
